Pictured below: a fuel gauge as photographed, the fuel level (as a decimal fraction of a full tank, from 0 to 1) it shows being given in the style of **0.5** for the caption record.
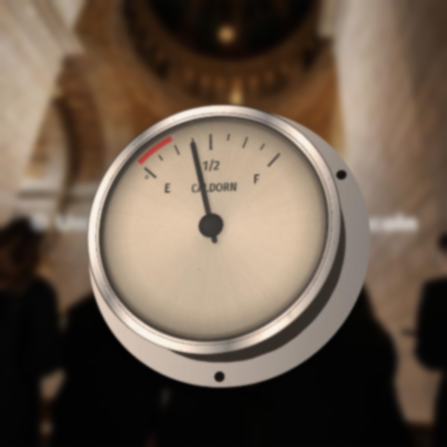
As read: **0.375**
